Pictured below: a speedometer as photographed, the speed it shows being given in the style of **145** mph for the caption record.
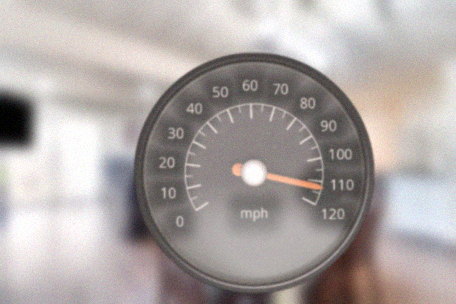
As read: **112.5** mph
